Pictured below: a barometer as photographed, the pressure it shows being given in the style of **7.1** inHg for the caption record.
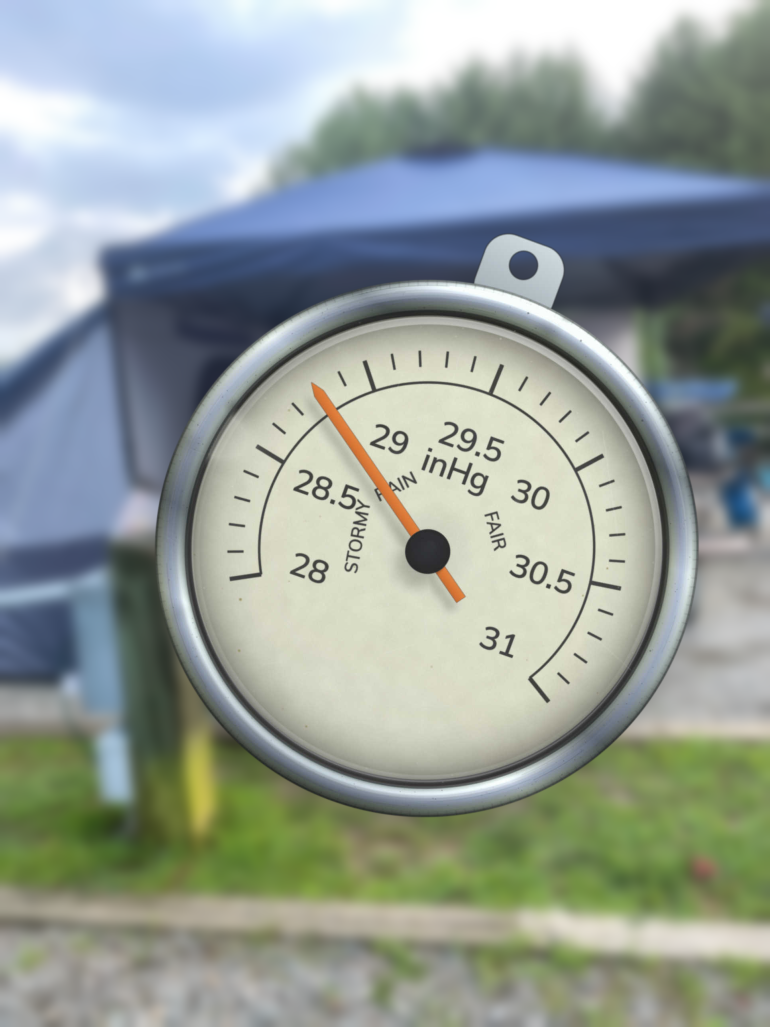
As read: **28.8** inHg
